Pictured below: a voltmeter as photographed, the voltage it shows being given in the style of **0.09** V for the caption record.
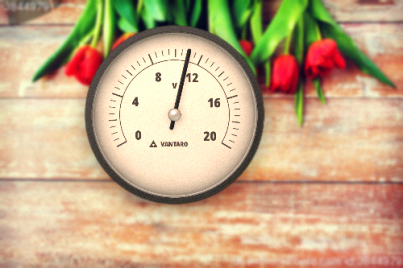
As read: **11** V
